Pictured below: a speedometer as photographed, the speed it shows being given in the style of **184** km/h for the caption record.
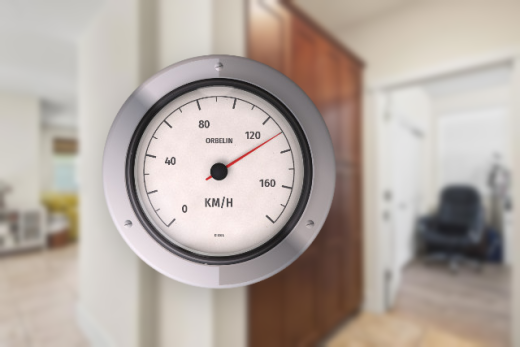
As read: **130** km/h
